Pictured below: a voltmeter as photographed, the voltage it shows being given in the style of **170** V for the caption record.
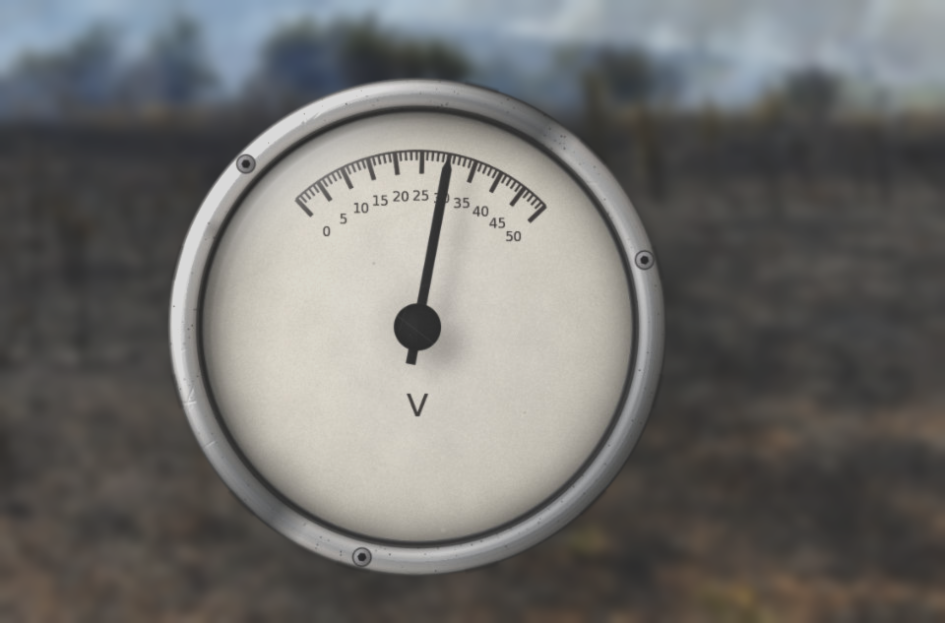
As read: **30** V
